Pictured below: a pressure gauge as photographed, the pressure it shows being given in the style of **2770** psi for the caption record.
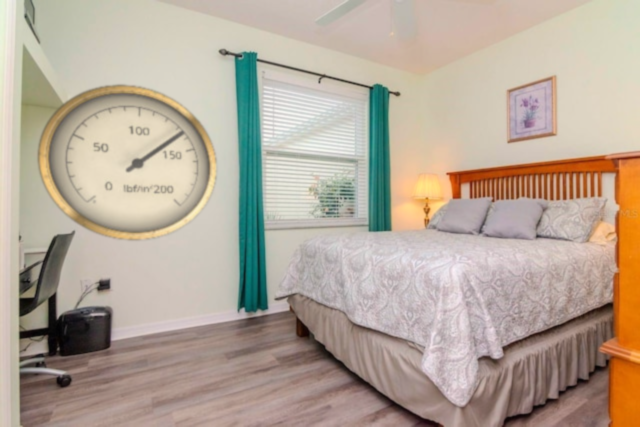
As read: **135** psi
